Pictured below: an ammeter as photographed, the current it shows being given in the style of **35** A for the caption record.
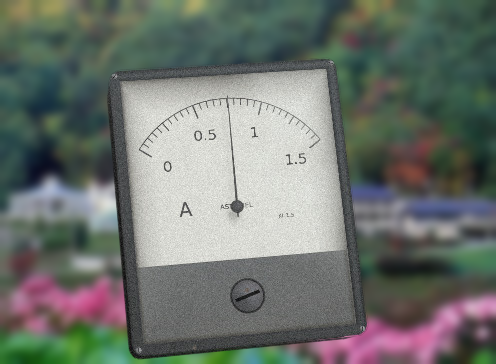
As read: **0.75** A
